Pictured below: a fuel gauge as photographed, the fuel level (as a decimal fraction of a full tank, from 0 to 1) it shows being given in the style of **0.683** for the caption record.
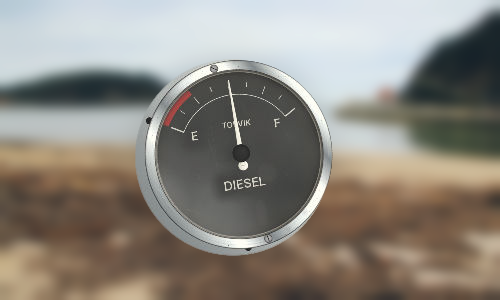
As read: **0.5**
